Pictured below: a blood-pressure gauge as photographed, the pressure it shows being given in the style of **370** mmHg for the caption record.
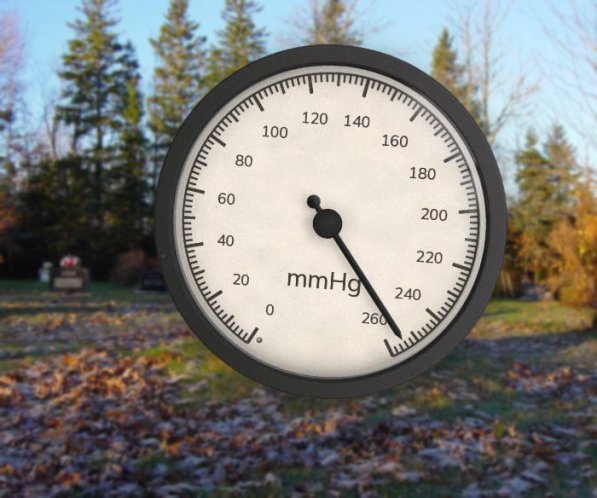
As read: **254** mmHg
